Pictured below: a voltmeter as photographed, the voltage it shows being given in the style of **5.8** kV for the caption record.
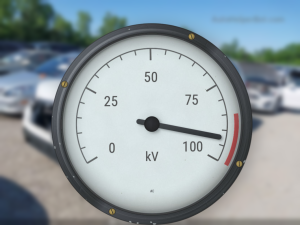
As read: **92.5** kV
